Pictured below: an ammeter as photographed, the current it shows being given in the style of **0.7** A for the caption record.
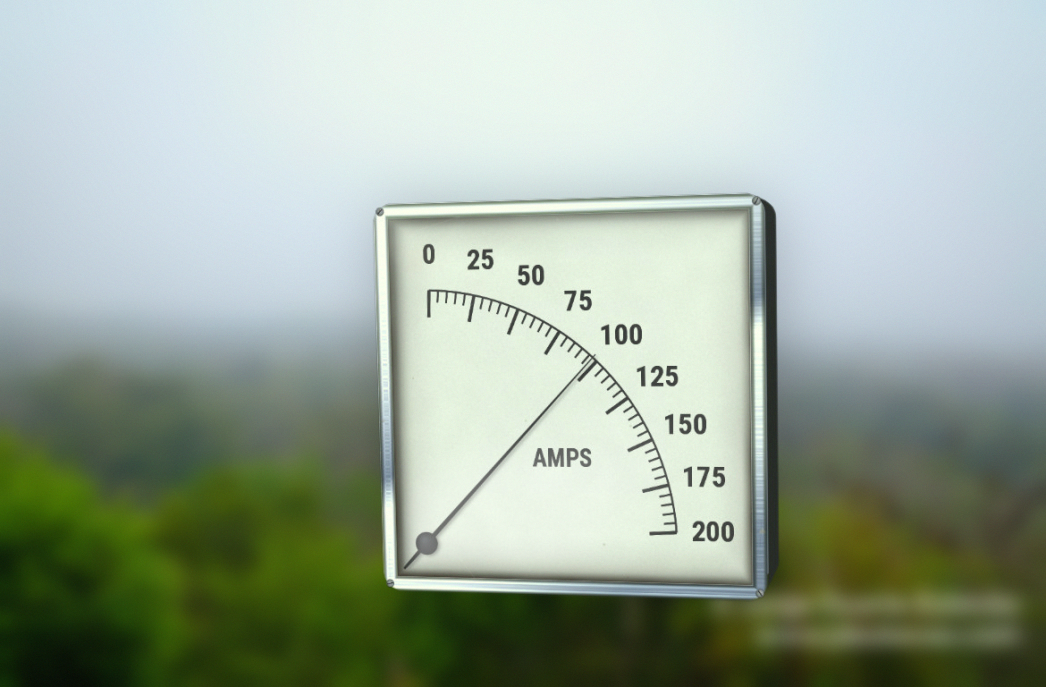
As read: **97.5** A
